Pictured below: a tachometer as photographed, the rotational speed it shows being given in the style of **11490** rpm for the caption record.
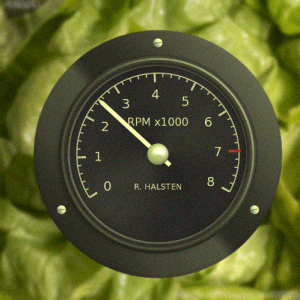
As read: **2500** rpm
